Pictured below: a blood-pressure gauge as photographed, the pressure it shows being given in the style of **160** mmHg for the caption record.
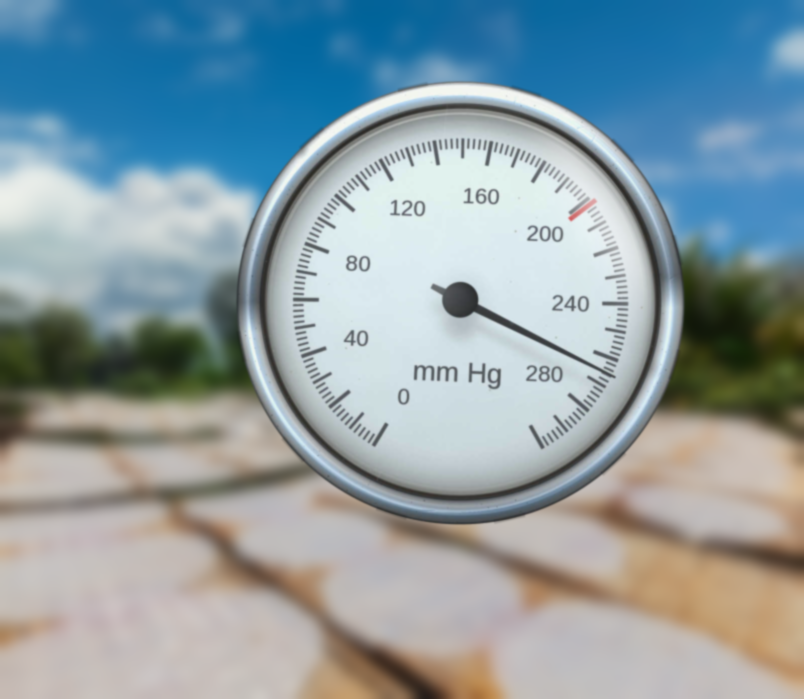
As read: **266** mmHg
